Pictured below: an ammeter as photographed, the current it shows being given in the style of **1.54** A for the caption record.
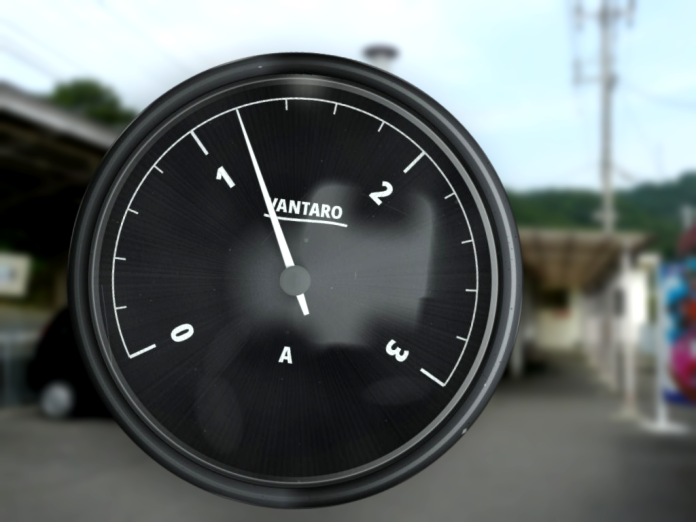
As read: **1.2** A
